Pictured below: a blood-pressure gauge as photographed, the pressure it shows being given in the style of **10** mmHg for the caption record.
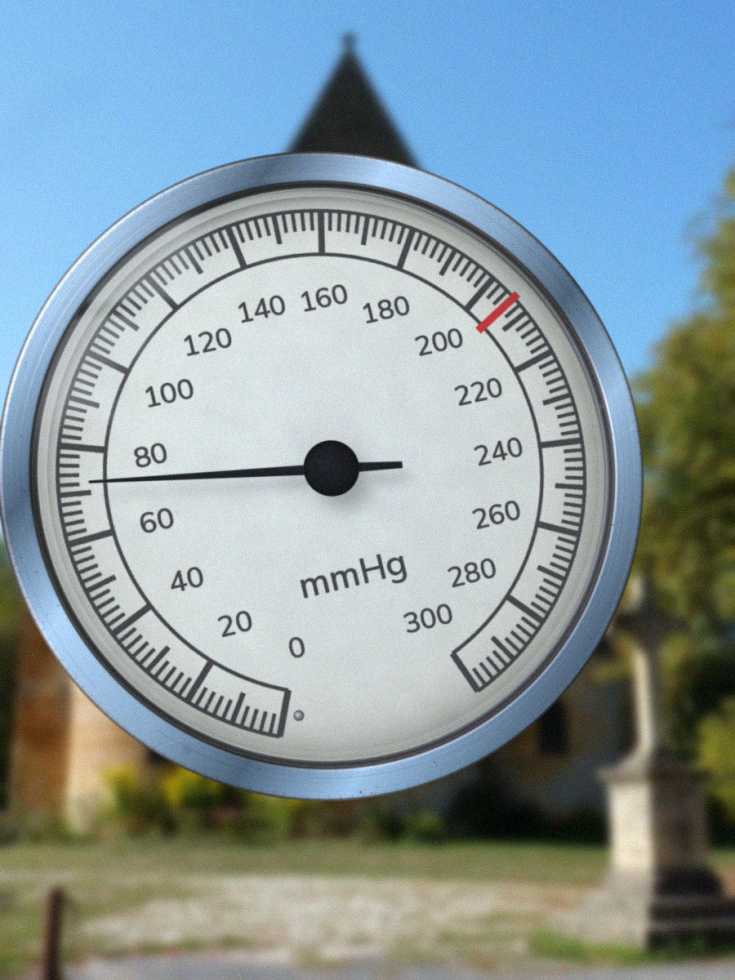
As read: **72** mmHg
